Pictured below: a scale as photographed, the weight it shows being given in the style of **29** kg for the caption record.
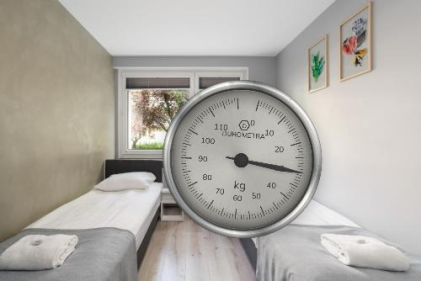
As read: **30** kg
